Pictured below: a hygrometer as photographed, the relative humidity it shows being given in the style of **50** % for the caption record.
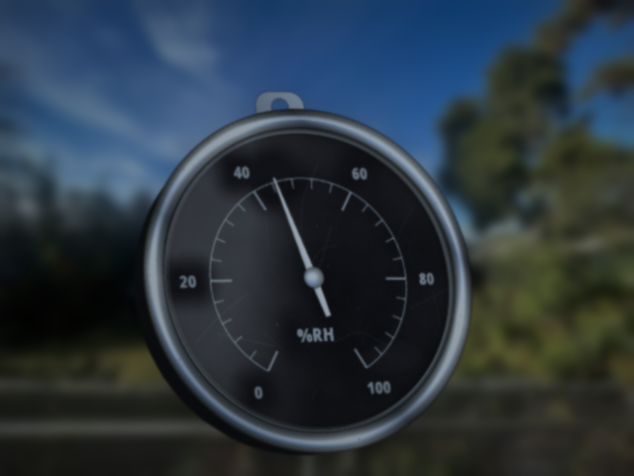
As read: **44** %
